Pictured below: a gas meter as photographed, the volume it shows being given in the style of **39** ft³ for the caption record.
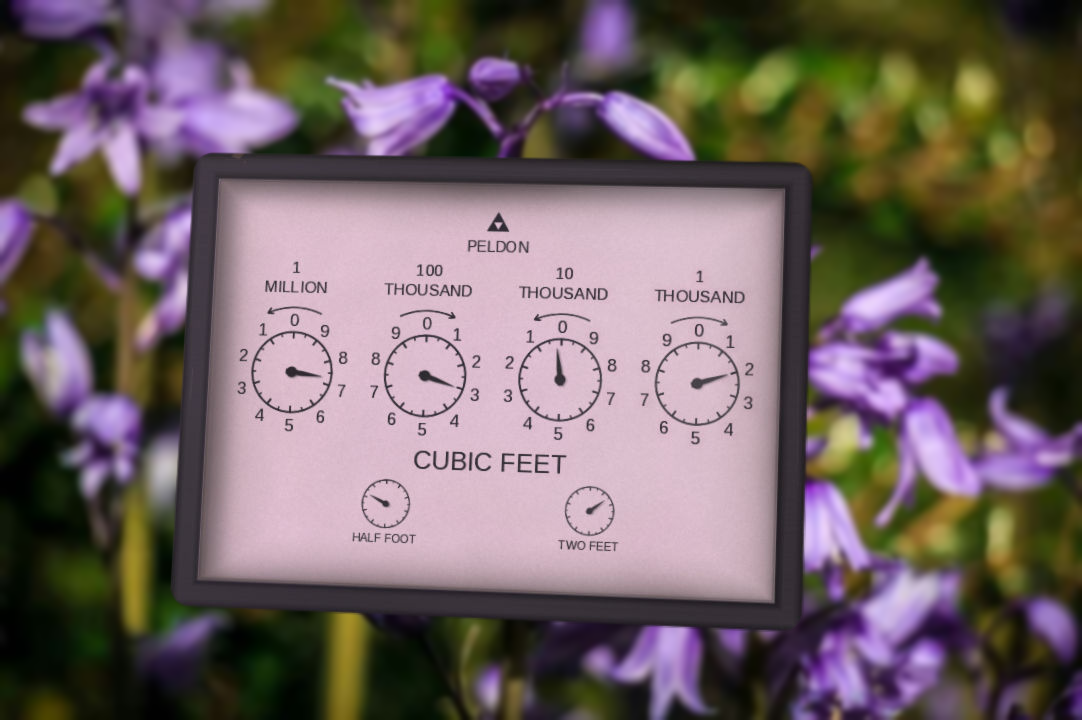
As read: **730200** ft³
